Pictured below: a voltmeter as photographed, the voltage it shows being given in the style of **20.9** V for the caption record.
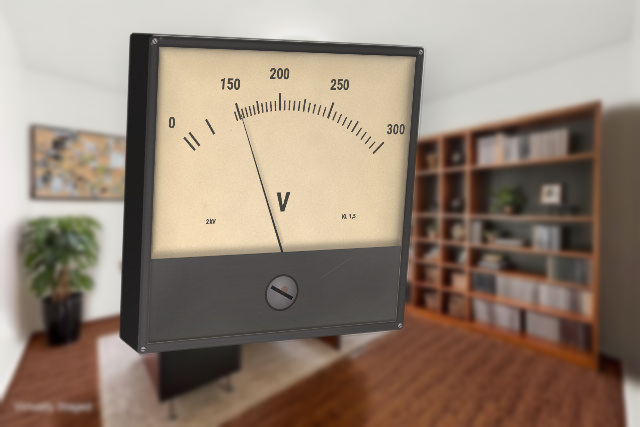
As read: **150** V
